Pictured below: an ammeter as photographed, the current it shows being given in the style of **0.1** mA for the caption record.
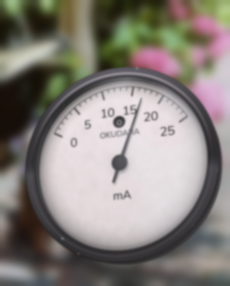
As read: **17** mA
